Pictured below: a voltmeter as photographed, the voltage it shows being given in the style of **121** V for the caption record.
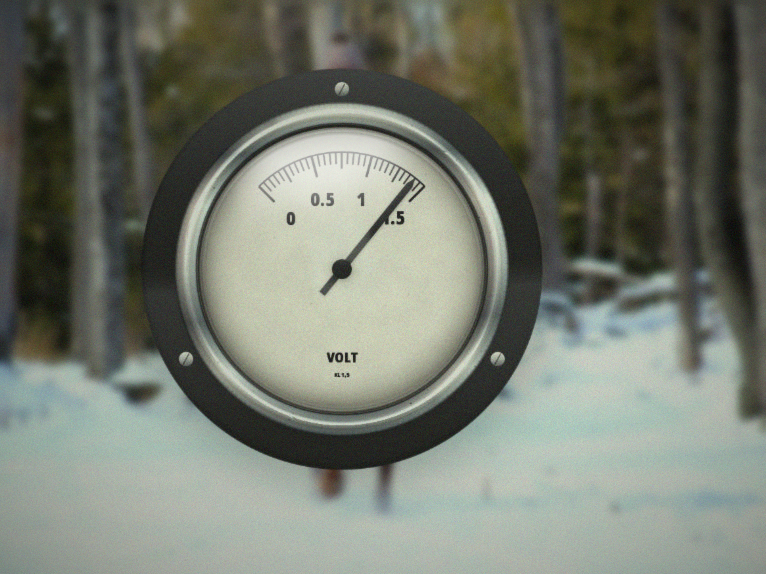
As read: **1.4** V
